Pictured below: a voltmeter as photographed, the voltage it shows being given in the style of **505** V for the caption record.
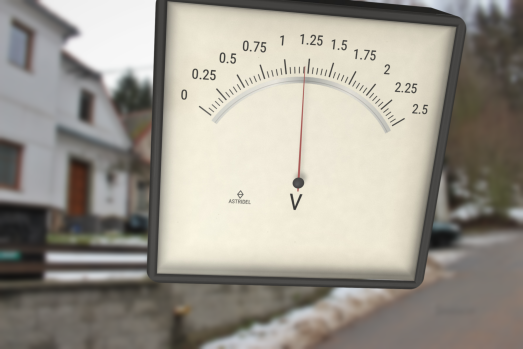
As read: **1.2** V
